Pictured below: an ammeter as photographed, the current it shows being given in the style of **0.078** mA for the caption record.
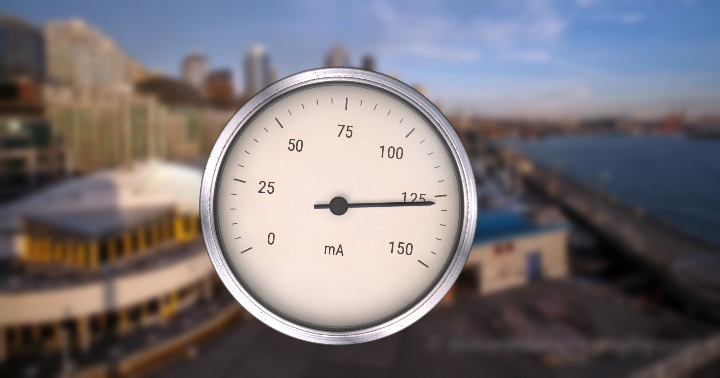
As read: **127.5** mA
